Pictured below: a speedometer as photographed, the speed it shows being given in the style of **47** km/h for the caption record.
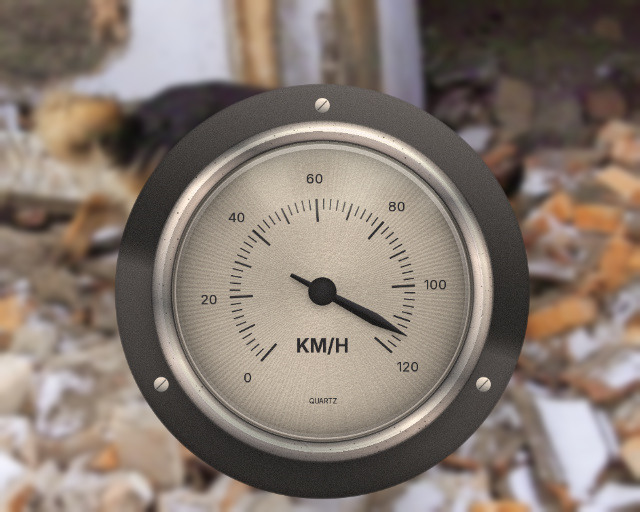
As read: **114** km/h
